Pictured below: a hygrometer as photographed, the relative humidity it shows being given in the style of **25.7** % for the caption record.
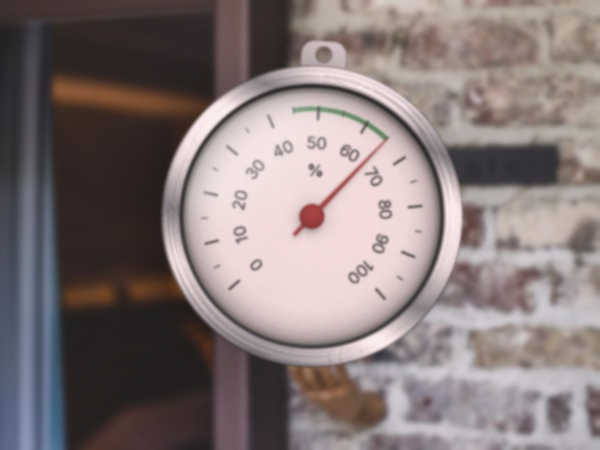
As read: **65** %
